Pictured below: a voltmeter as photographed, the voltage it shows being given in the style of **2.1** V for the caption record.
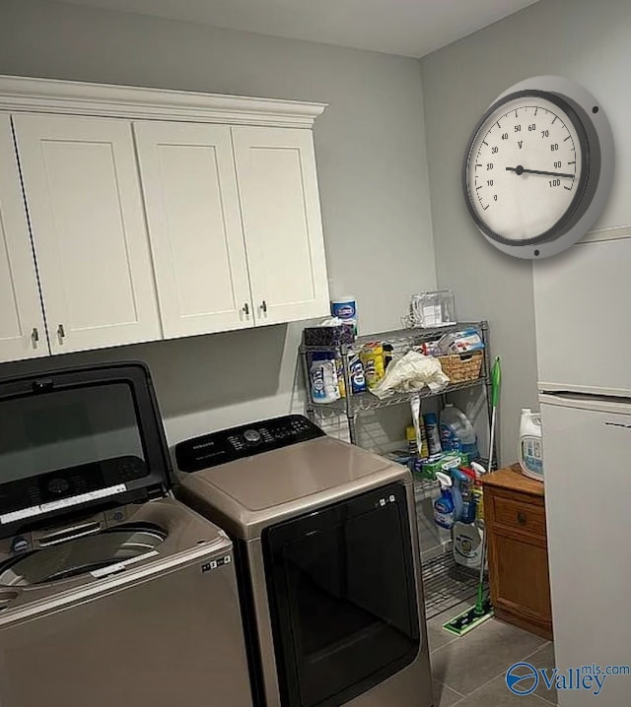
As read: **95** V
